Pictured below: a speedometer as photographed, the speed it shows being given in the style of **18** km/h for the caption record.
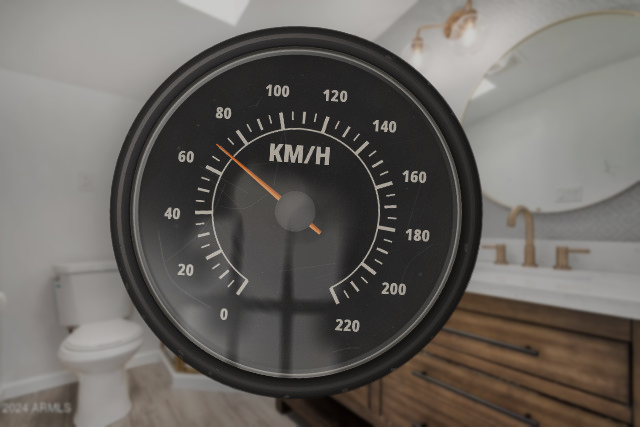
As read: **70** km/h
